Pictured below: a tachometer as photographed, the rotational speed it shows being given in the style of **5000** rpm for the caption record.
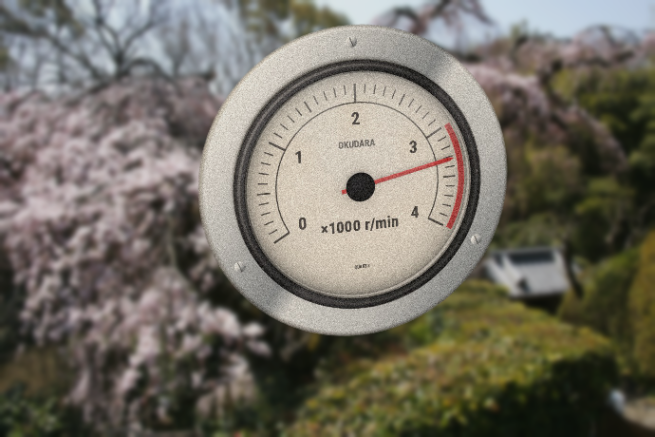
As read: **3300** rpm
